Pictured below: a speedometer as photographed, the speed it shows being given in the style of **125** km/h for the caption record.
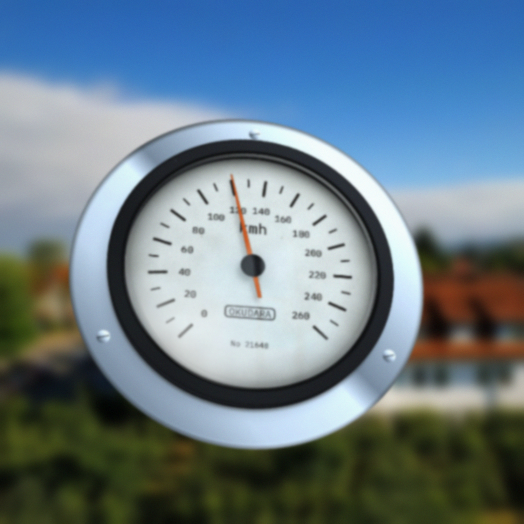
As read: **120** km/h
